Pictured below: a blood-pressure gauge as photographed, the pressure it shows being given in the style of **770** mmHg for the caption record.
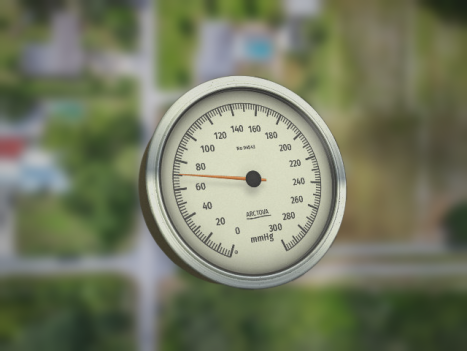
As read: **70** mmHg
